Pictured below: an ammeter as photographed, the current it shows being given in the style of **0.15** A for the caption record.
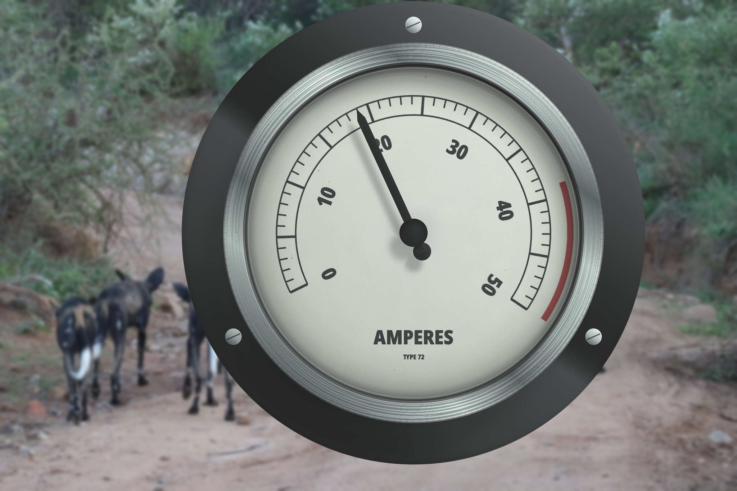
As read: **19** A
